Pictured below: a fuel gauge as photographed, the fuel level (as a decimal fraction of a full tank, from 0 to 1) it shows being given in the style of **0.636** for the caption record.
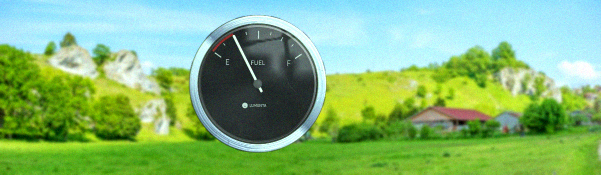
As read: **0.25**
